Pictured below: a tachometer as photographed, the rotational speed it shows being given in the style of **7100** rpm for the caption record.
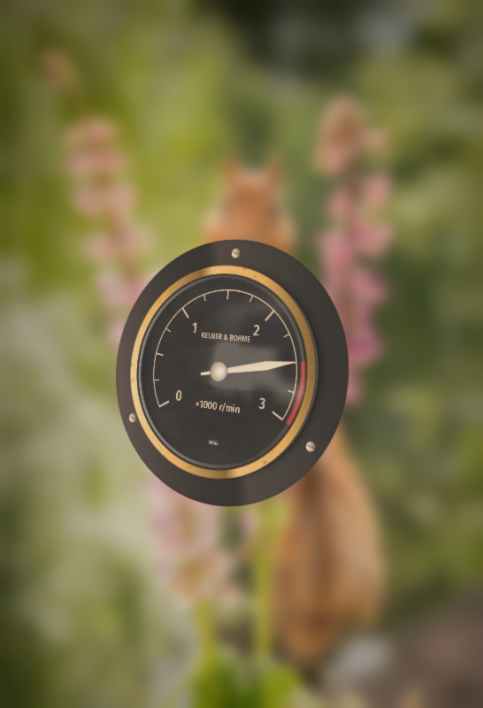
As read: **2500** rpm
